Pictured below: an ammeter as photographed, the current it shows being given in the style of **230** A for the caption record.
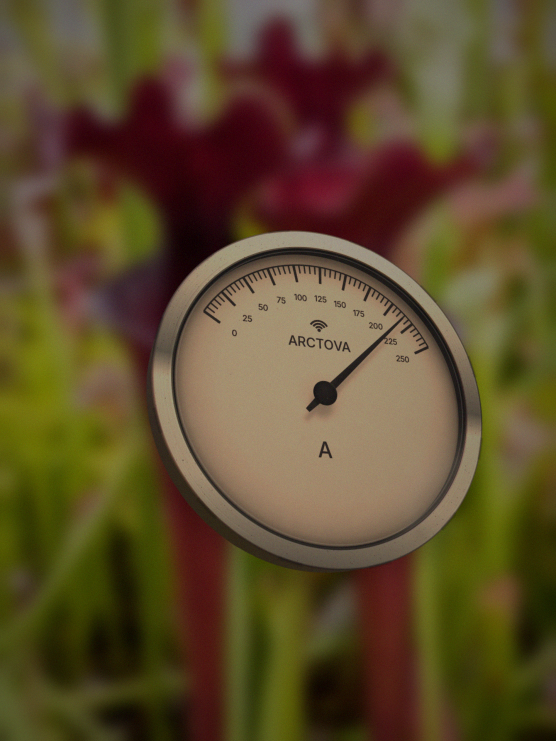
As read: **215** A
